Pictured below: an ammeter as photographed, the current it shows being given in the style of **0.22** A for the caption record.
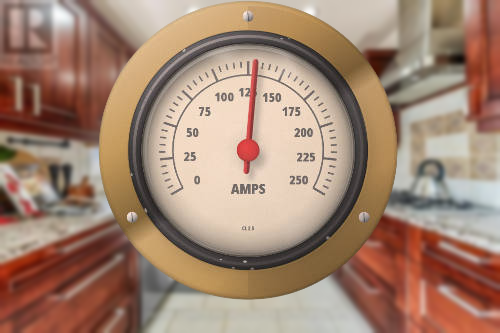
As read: **130** A
